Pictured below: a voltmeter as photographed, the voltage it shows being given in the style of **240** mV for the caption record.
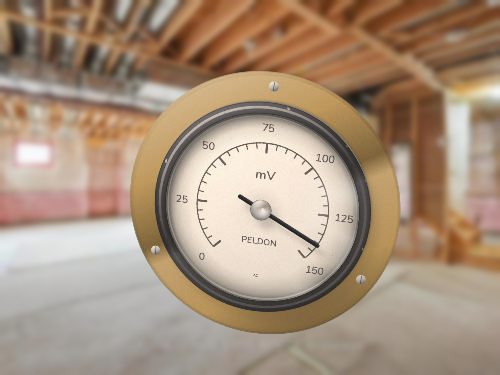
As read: **140** mV
